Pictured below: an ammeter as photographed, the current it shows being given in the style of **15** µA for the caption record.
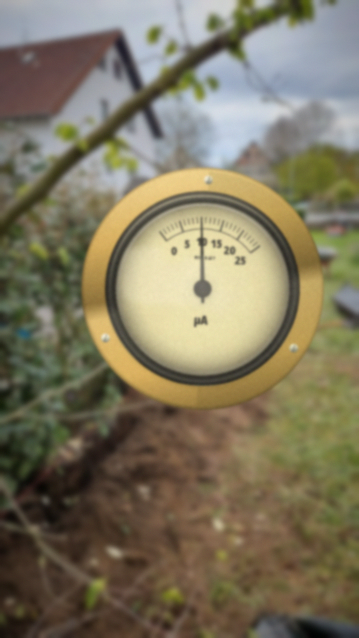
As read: **10** µA
